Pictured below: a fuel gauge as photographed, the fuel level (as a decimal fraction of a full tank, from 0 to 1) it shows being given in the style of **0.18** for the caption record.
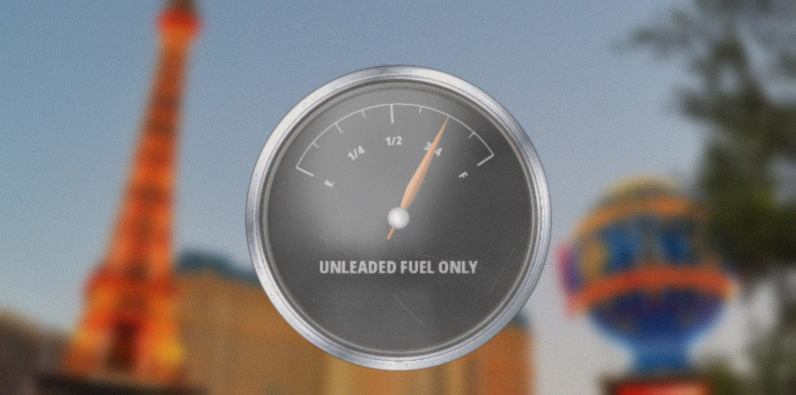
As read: **0.75**
